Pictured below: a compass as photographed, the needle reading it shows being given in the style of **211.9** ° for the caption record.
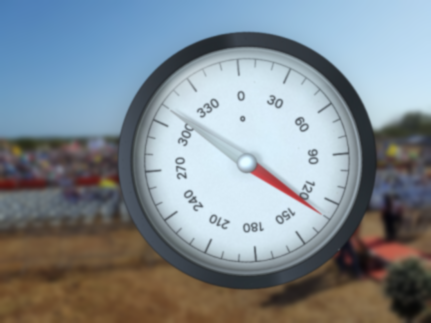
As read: **130** °
